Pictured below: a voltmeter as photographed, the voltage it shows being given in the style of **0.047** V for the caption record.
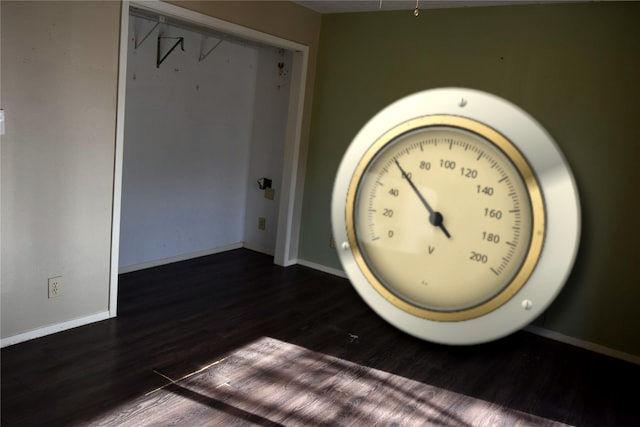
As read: **60** V
